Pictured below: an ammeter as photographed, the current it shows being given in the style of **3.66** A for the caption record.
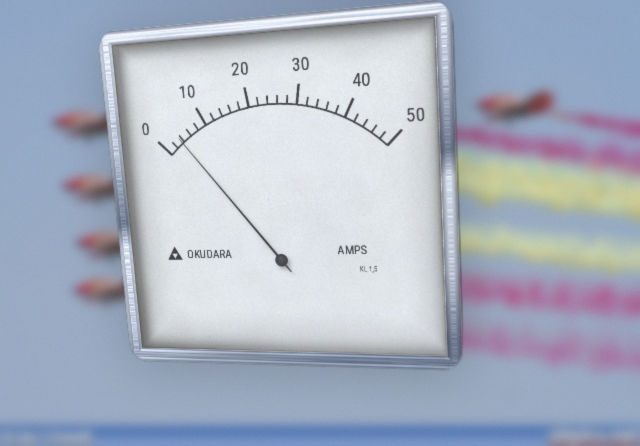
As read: **4** A
